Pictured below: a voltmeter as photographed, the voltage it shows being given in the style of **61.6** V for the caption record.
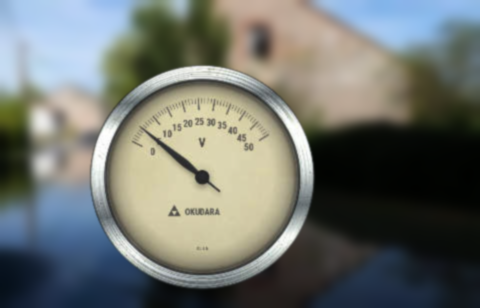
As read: **5** V
